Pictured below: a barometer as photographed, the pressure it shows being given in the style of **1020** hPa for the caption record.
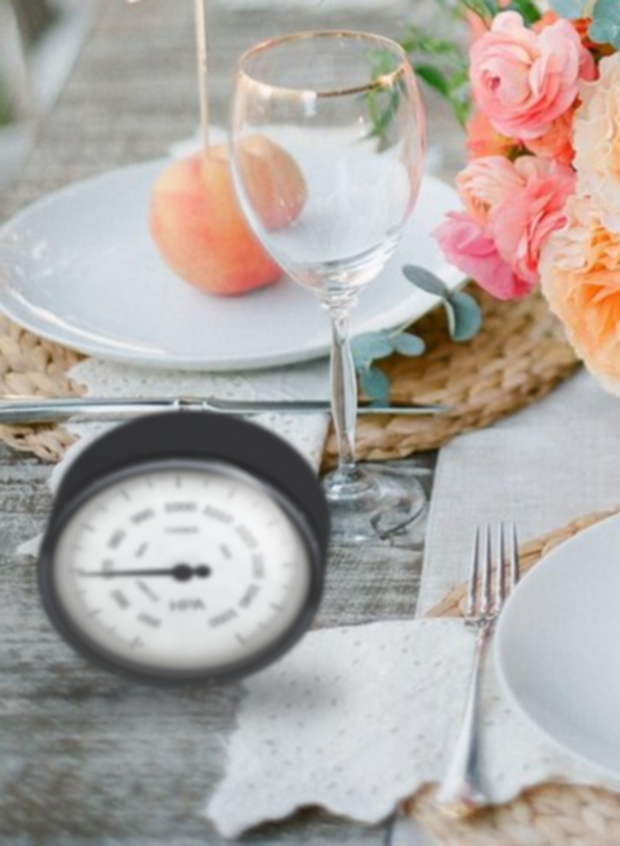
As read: **970** hPa
